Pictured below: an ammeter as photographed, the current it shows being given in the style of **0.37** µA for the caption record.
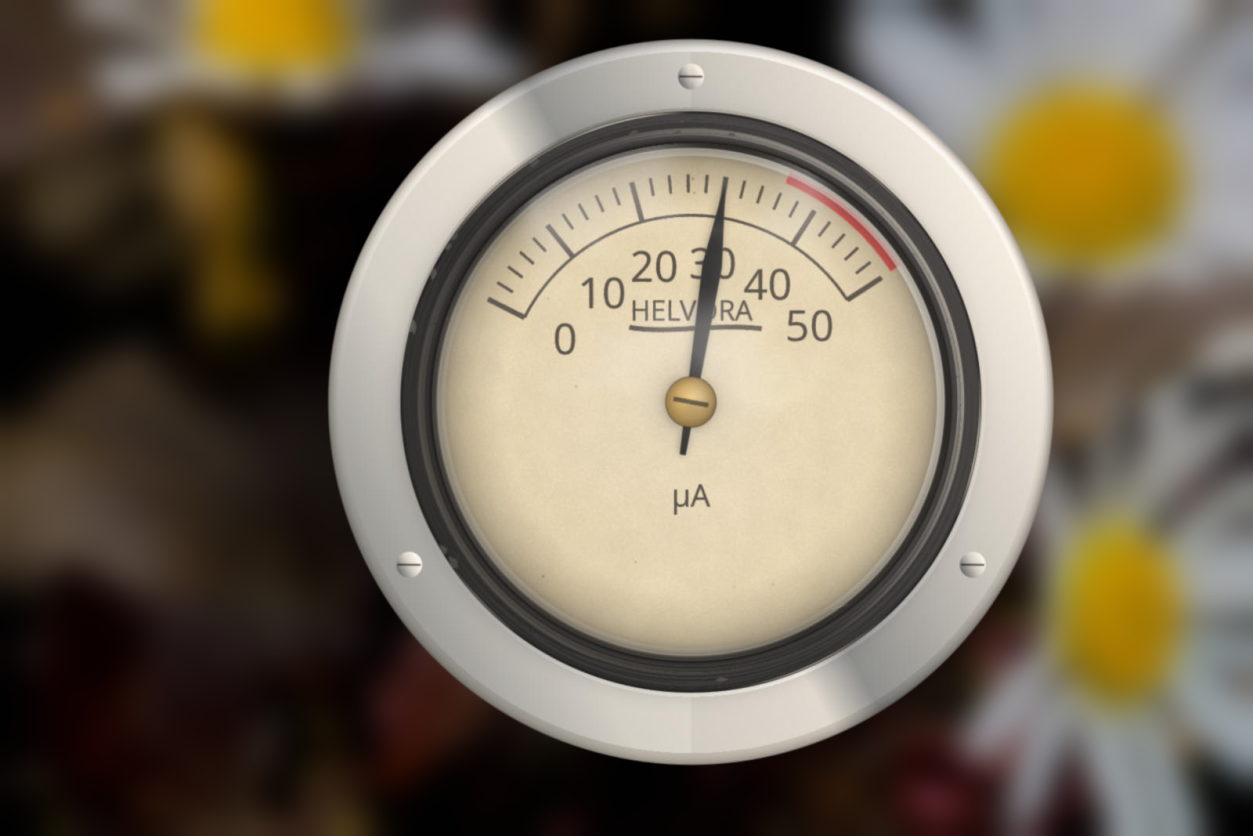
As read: **30** µA
